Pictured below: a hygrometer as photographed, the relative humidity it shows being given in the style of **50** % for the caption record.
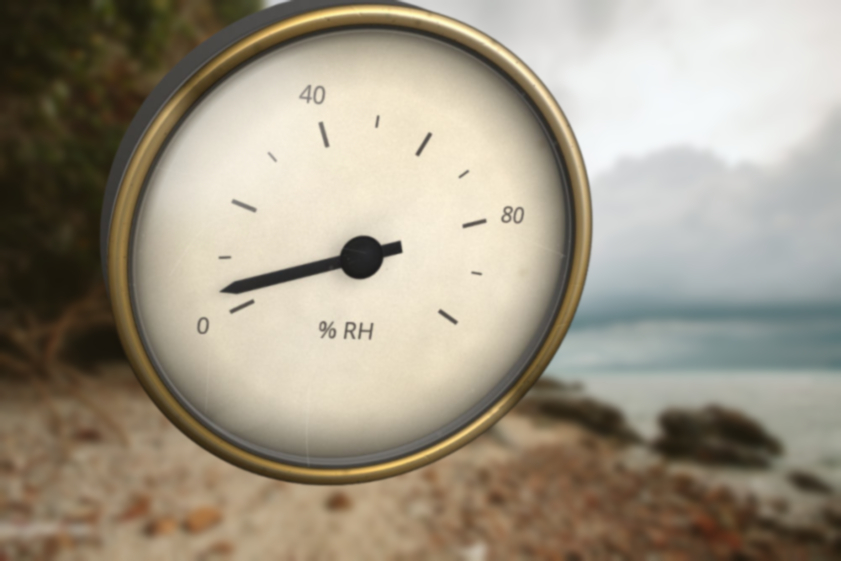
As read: **5** %
